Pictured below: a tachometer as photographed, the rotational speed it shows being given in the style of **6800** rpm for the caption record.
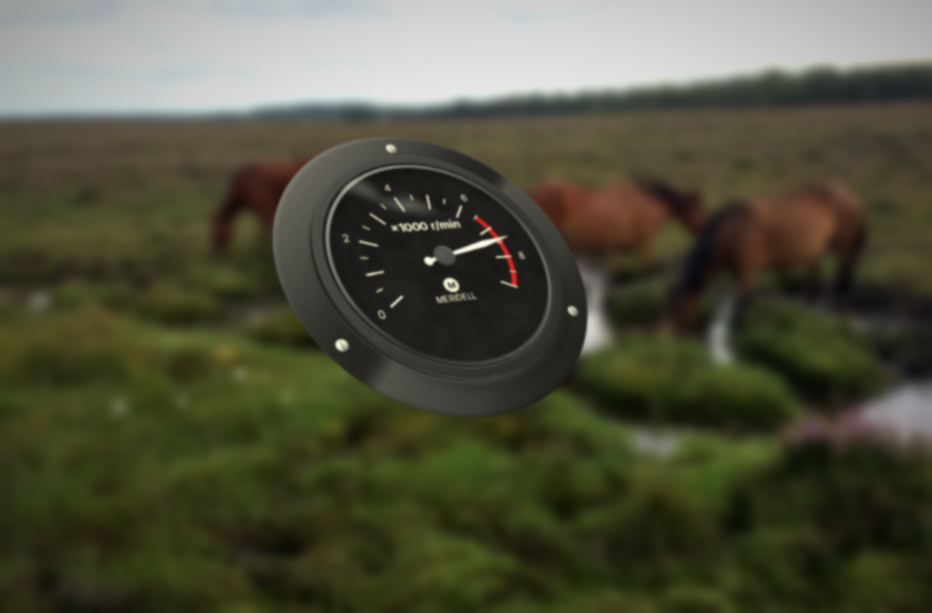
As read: **7500** rpm
